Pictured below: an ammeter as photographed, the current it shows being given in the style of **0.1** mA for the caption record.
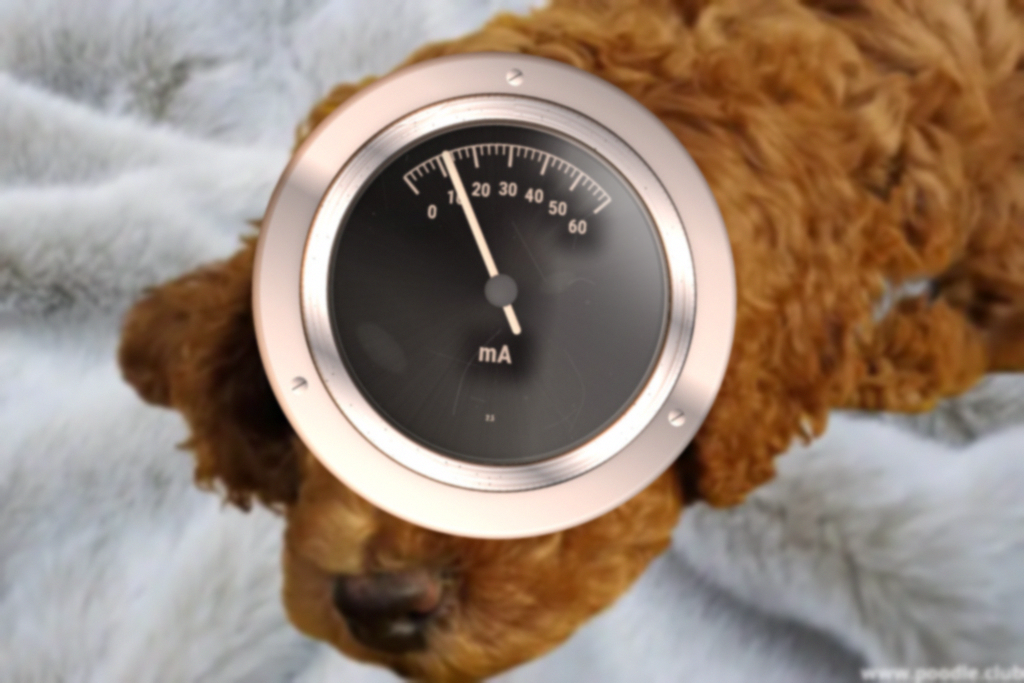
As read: **12** mA
